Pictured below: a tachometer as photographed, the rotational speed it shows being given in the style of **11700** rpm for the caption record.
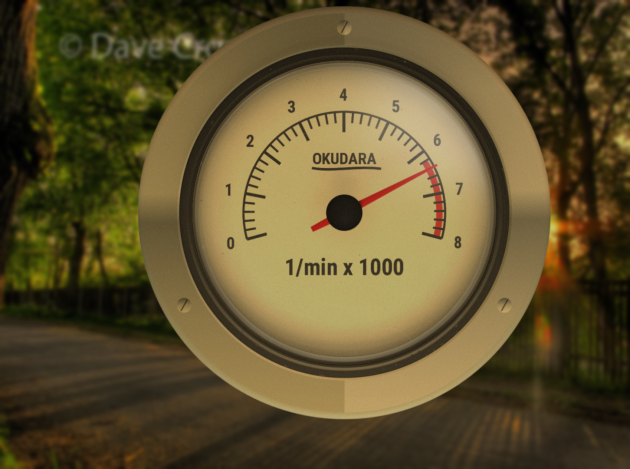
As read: **6400** rpm
